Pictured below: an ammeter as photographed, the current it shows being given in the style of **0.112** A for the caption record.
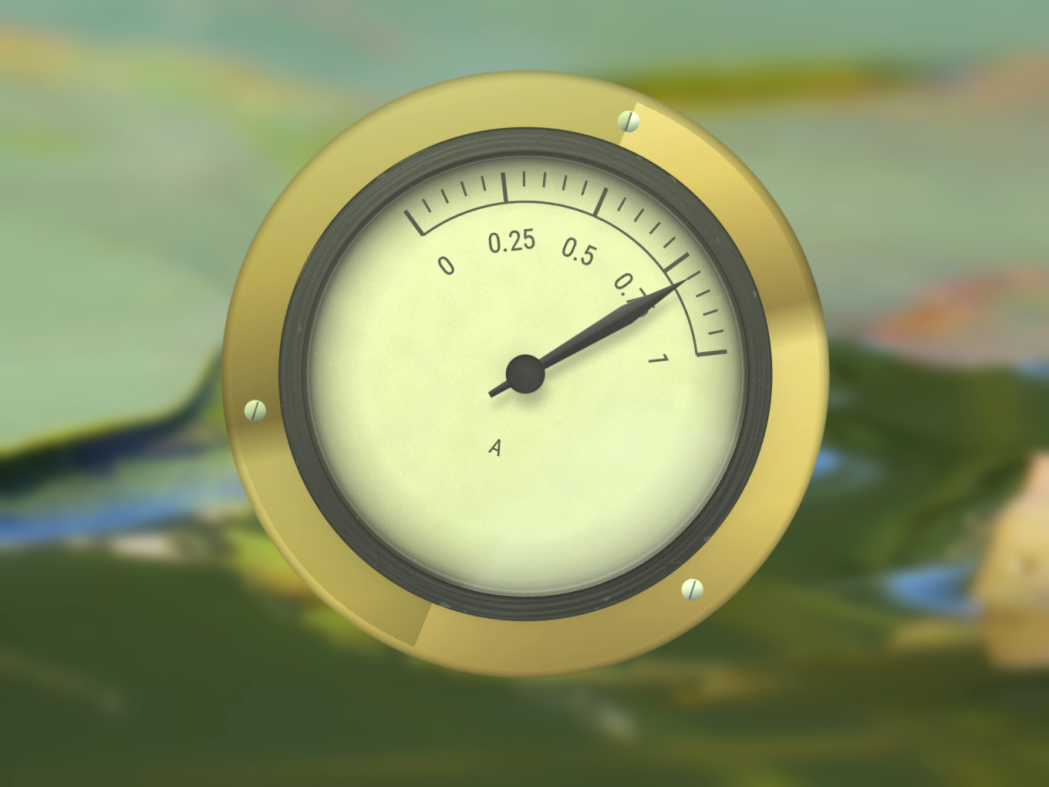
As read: **0.8** A
